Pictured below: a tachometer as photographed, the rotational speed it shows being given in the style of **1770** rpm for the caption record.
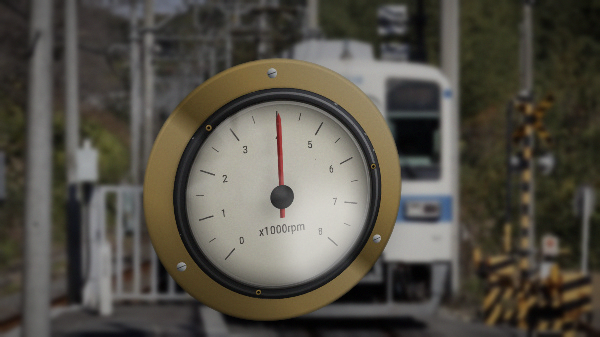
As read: **4000** rpm
